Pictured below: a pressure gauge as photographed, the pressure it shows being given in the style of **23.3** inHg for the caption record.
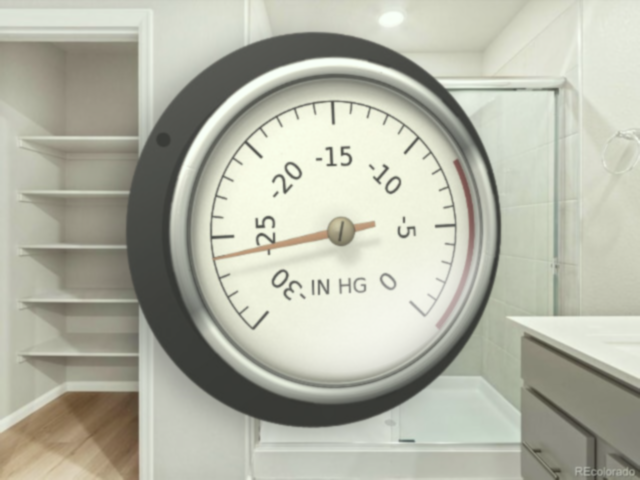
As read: **-26** inHg
